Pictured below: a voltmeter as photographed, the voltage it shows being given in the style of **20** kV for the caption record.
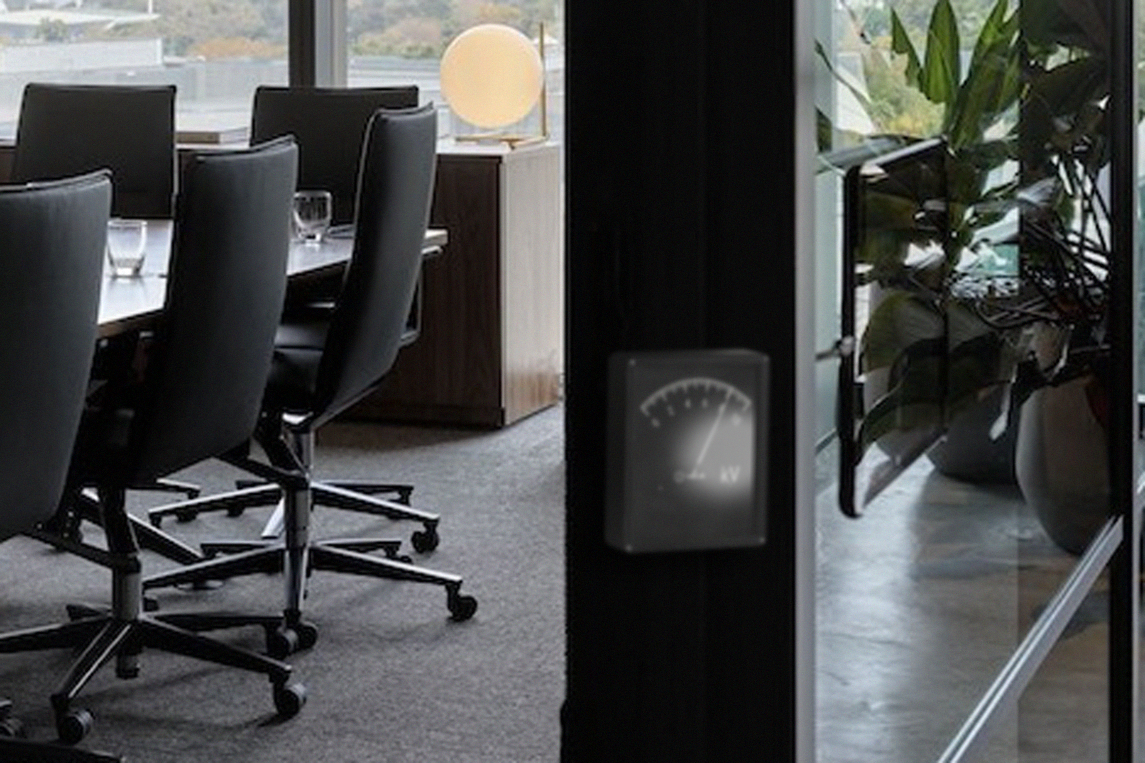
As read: **8** kV
